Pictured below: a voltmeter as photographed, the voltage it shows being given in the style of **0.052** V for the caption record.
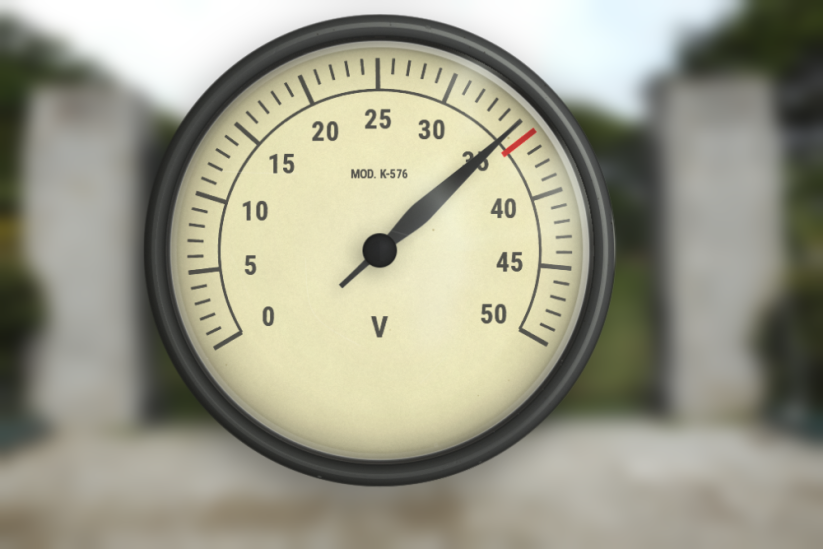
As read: **35** V
